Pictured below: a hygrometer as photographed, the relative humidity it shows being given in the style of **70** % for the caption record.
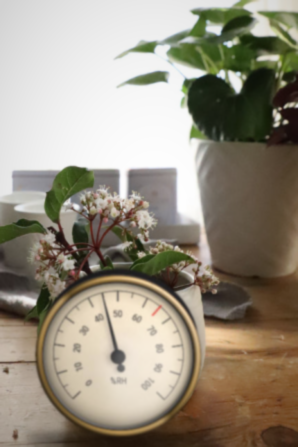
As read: **45** %
